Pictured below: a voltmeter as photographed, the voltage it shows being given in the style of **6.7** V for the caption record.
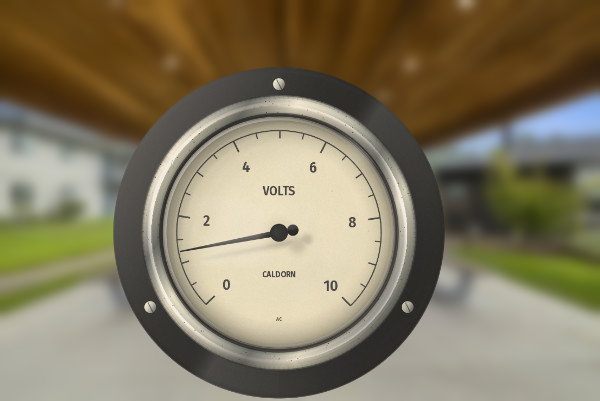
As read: **1.25** V
